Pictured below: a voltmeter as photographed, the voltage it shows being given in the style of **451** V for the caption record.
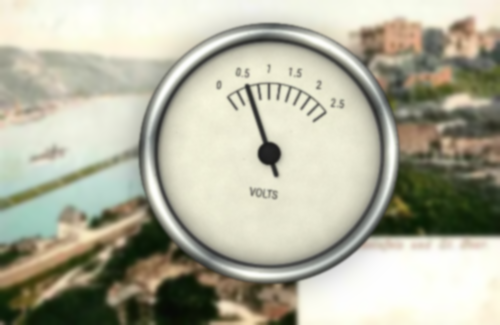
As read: **0.5** V
